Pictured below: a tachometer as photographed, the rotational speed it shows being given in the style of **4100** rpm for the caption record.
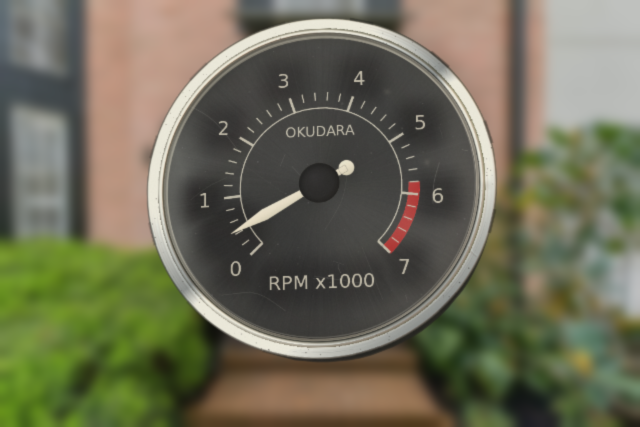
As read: **400** rpm
